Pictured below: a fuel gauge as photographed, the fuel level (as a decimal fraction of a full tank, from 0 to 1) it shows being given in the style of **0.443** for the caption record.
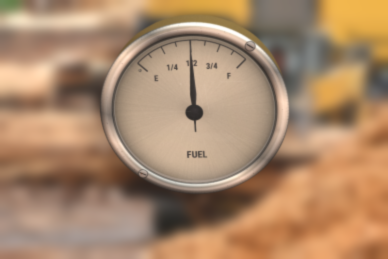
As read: **0.5**
